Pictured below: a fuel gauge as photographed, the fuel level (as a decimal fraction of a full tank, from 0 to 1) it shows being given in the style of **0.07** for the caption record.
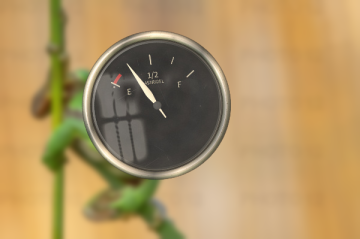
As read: **0.25**
